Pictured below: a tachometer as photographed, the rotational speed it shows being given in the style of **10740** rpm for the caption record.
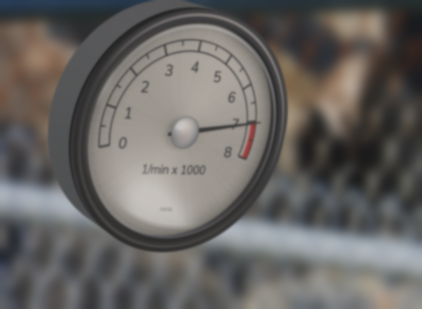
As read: **7000** rpm
